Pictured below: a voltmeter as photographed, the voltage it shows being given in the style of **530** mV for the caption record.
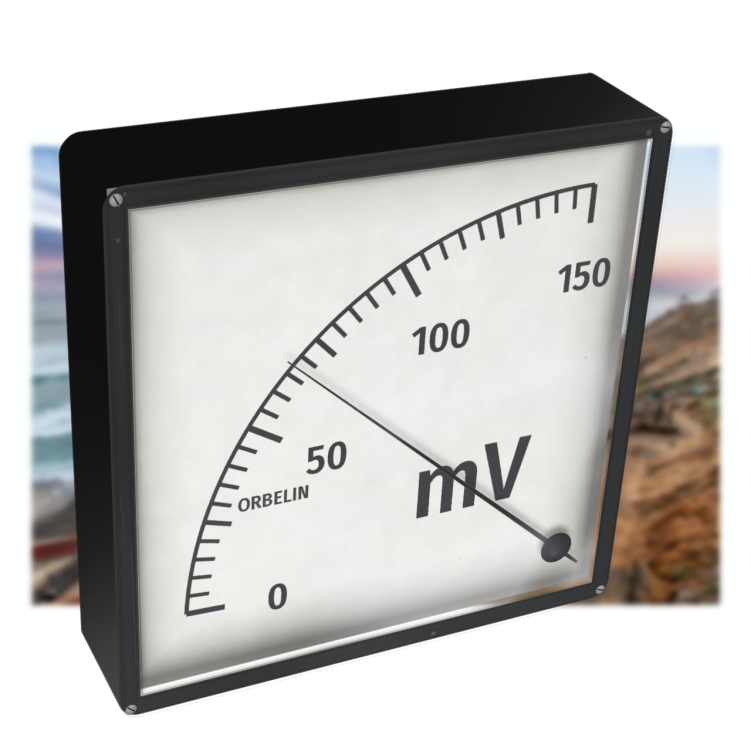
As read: **67.5** mV
